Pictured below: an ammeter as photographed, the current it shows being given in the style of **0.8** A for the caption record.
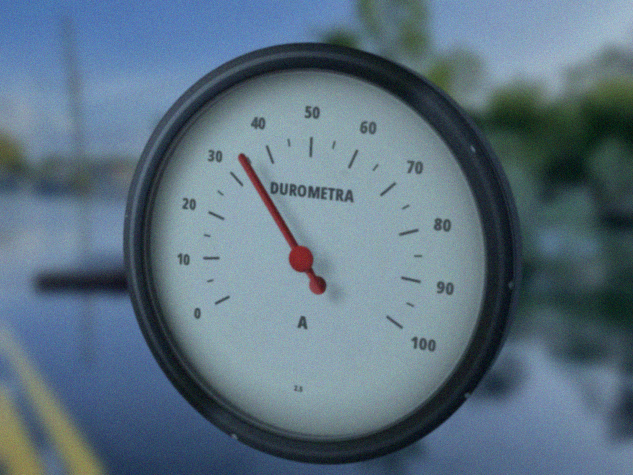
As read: **35** A
